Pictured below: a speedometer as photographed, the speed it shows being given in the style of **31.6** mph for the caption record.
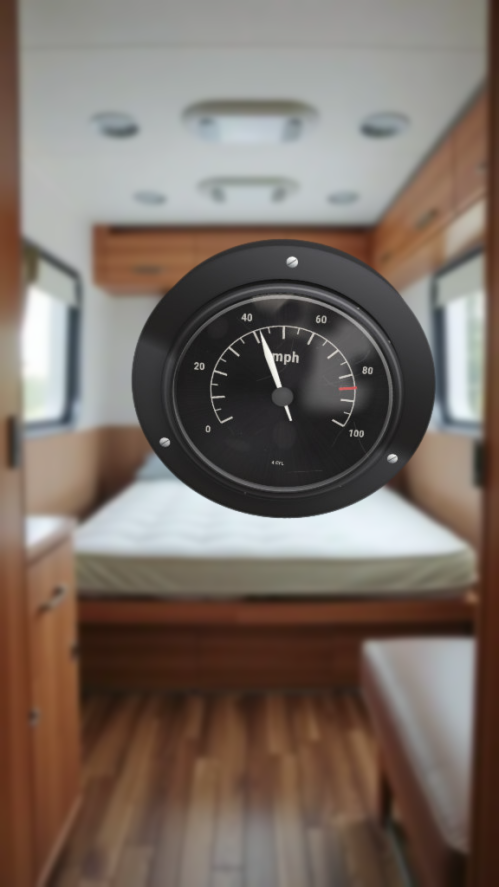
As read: **42.5** mph
